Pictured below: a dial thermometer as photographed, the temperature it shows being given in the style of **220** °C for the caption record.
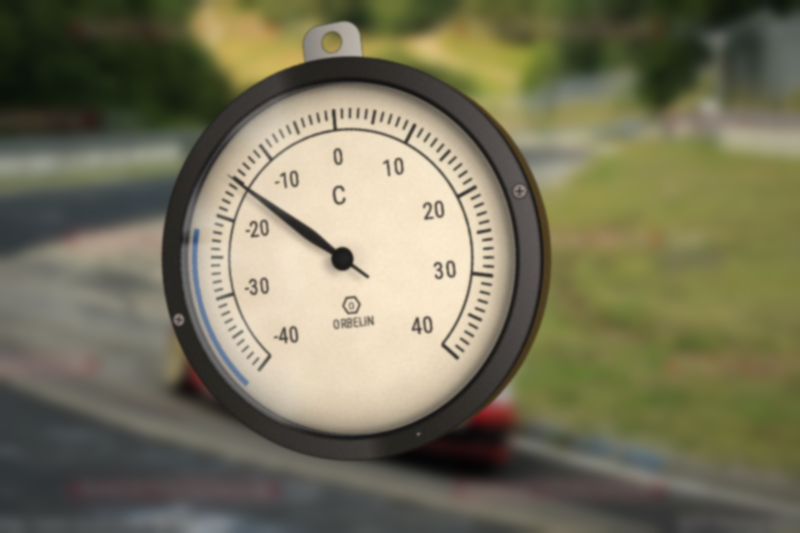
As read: **-15** °C
